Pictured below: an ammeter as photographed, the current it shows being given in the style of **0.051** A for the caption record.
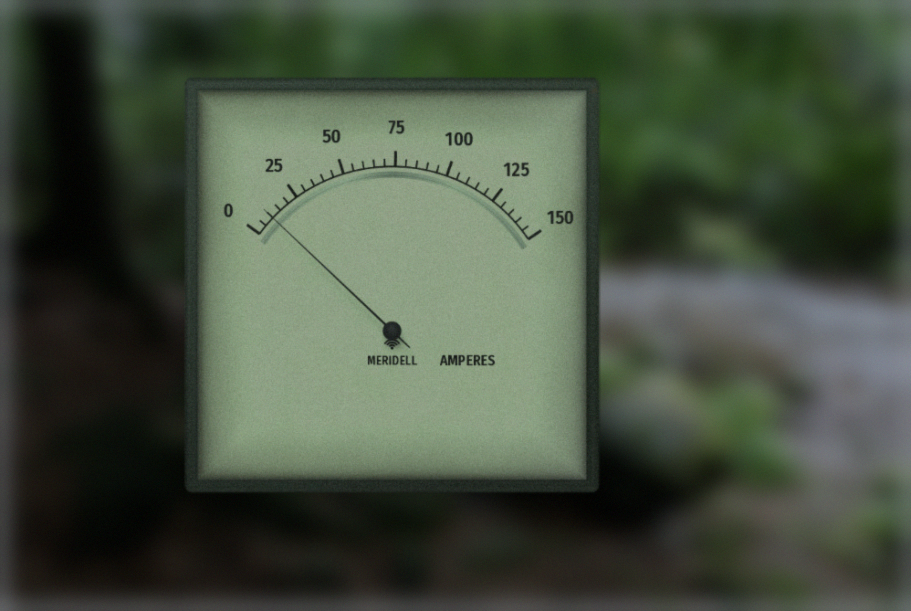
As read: **10** A
